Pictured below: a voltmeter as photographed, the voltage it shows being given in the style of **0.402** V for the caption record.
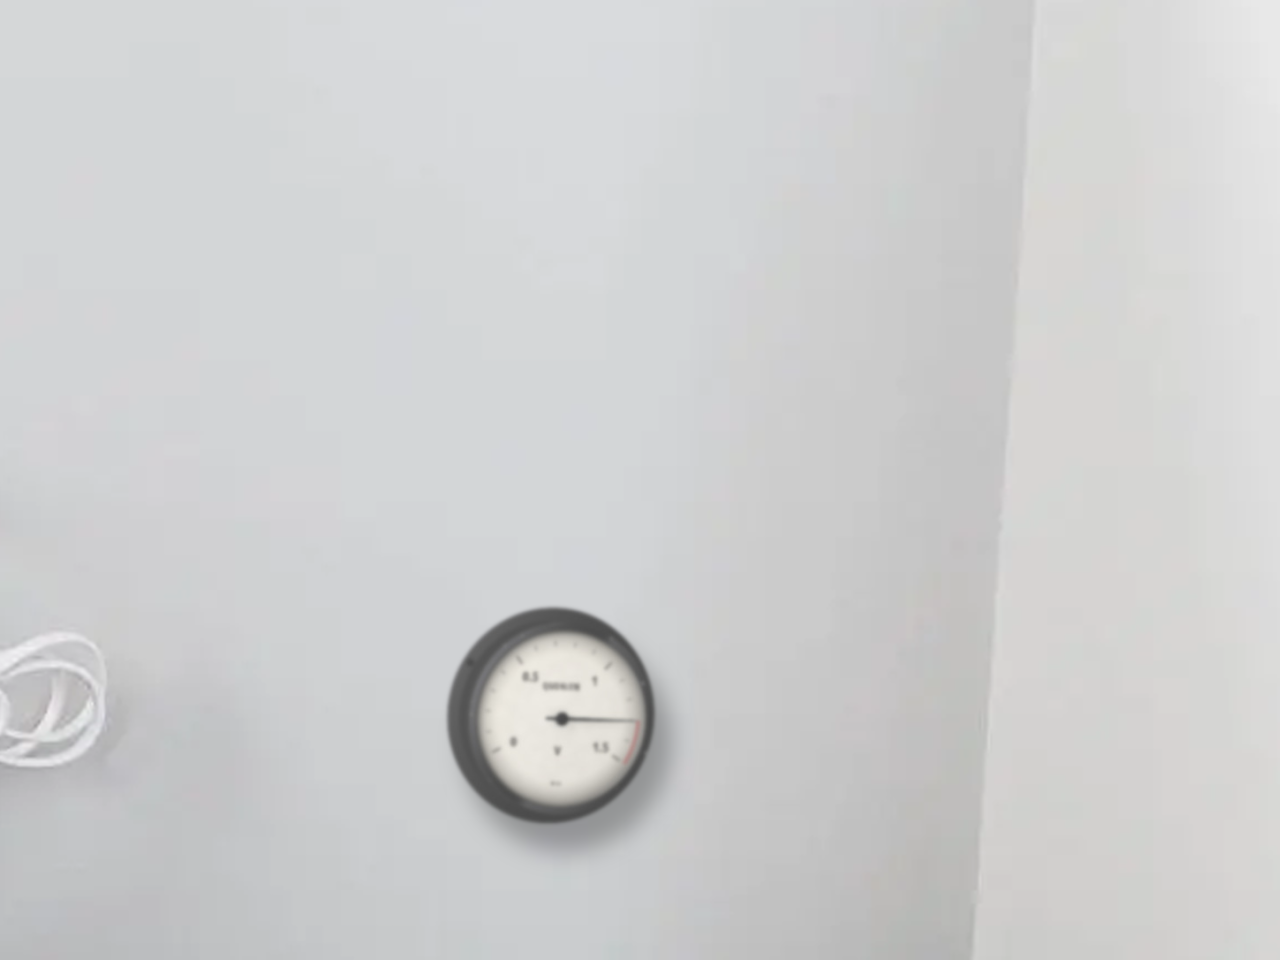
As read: **1.3** V
